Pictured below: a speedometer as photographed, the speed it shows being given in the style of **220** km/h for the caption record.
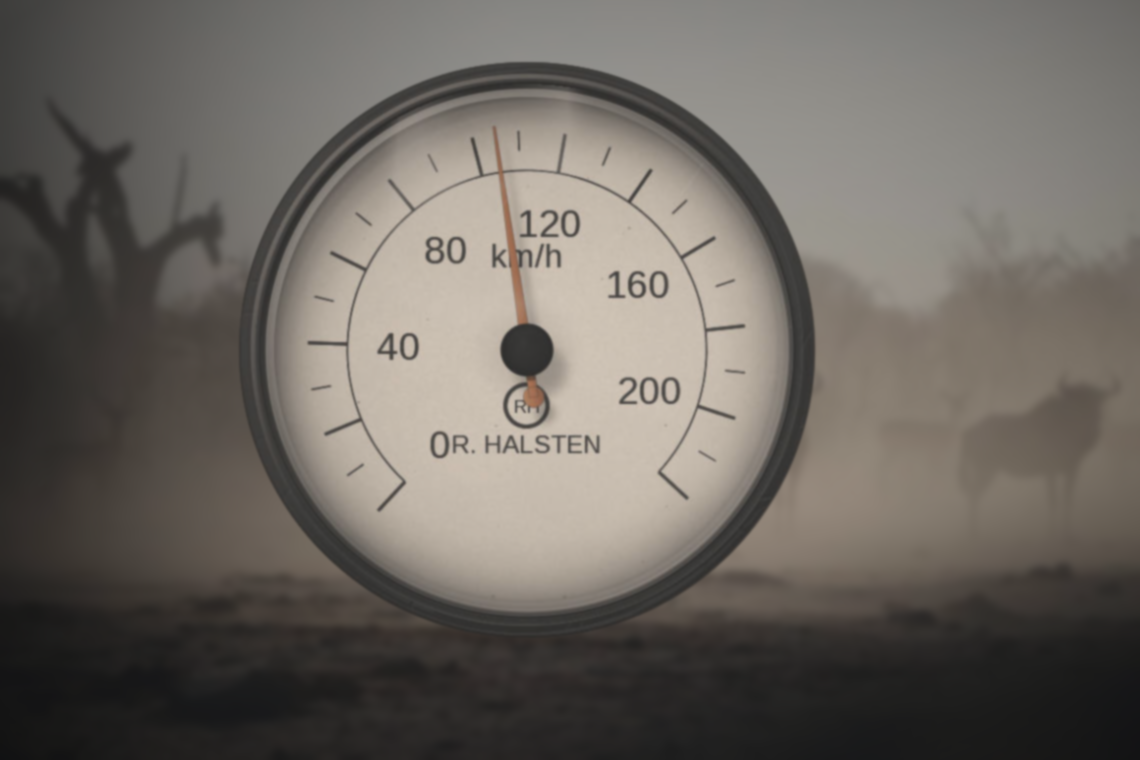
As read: **105** km/h
